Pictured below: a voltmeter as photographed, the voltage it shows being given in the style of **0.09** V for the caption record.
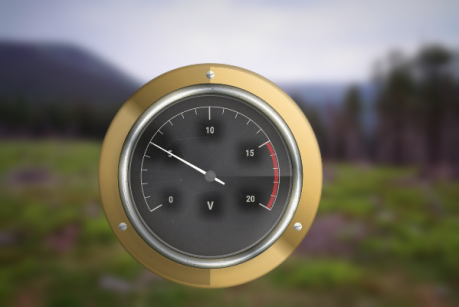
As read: **5** V
